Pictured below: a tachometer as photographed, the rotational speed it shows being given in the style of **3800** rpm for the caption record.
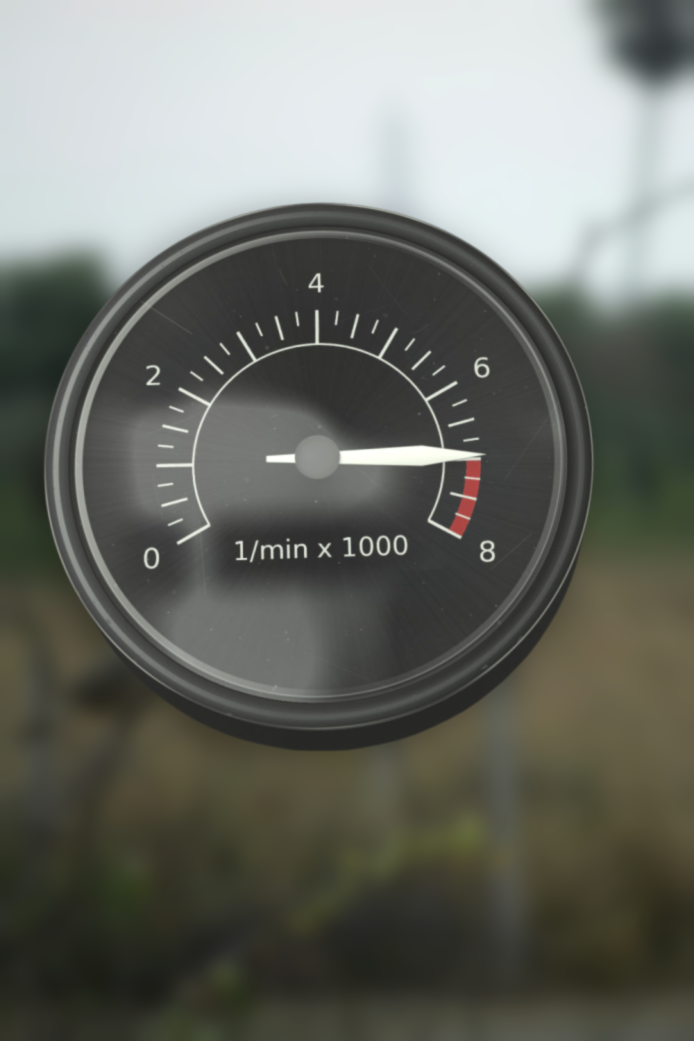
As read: **7000** rpm
